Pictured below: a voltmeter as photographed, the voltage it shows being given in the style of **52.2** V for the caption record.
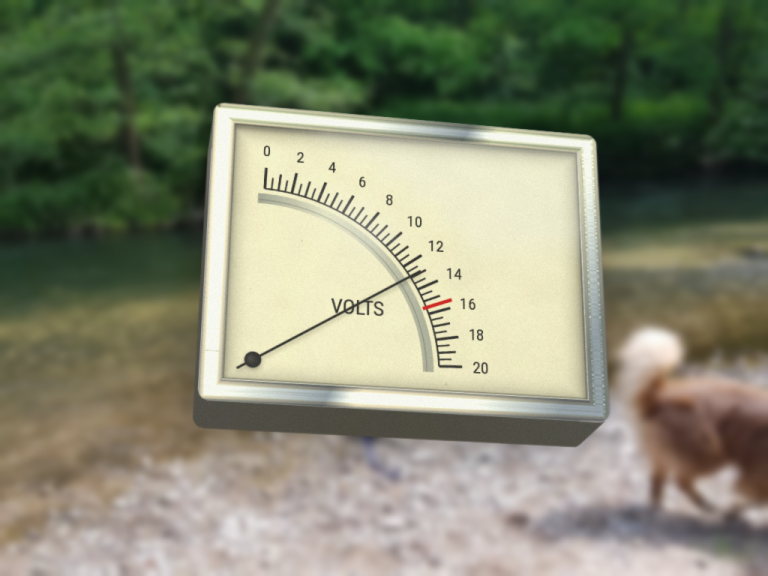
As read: **13** V
